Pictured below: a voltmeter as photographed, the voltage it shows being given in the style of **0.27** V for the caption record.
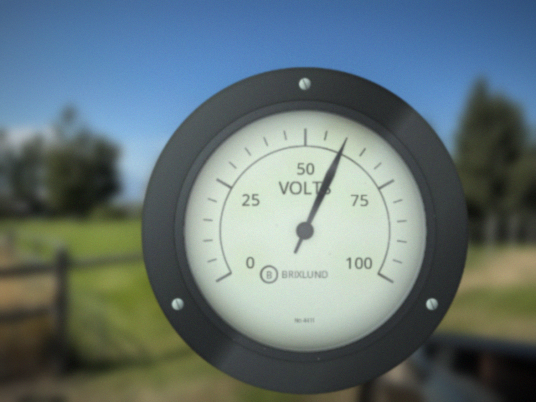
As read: **60** V
